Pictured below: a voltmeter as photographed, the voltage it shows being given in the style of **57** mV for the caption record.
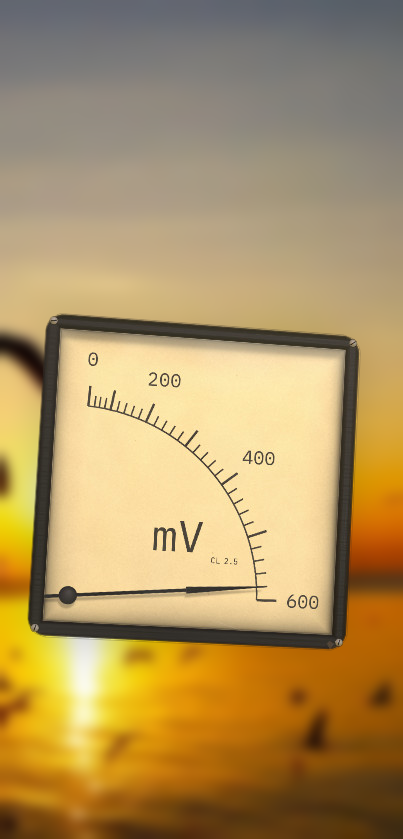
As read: **580** mV
